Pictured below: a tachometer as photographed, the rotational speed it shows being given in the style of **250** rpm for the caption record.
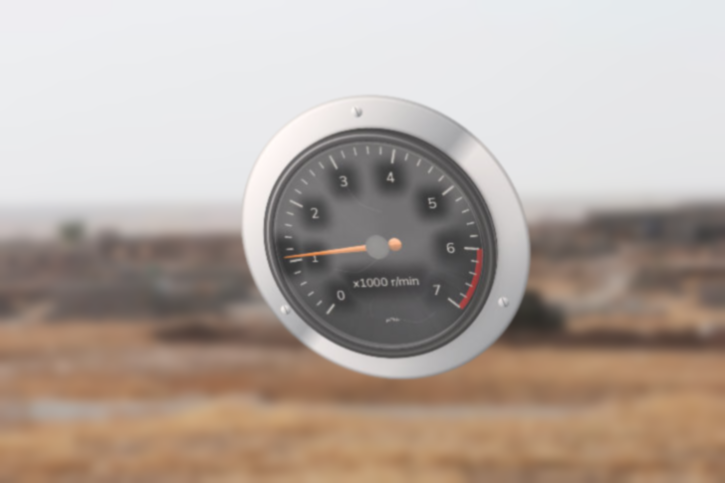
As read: **1100** rpm
